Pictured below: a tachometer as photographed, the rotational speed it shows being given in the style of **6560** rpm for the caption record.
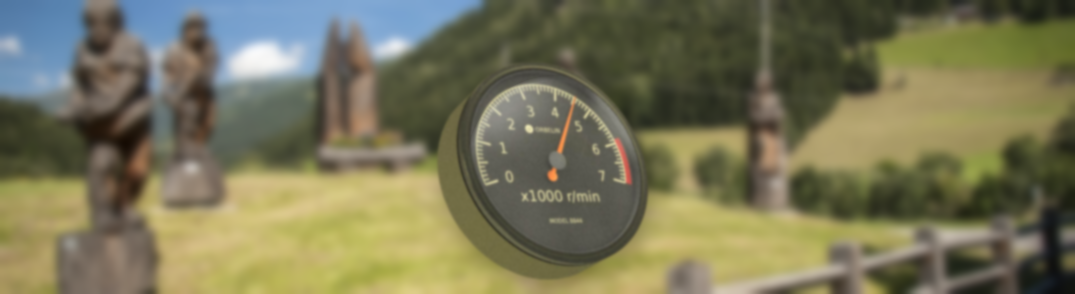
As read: **4500** rpm
